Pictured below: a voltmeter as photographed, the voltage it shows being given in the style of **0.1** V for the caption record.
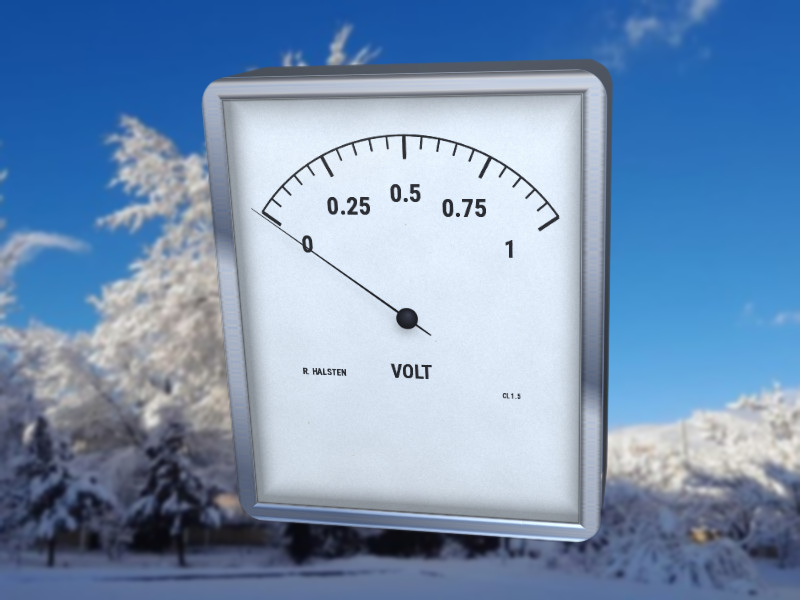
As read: **0** V
